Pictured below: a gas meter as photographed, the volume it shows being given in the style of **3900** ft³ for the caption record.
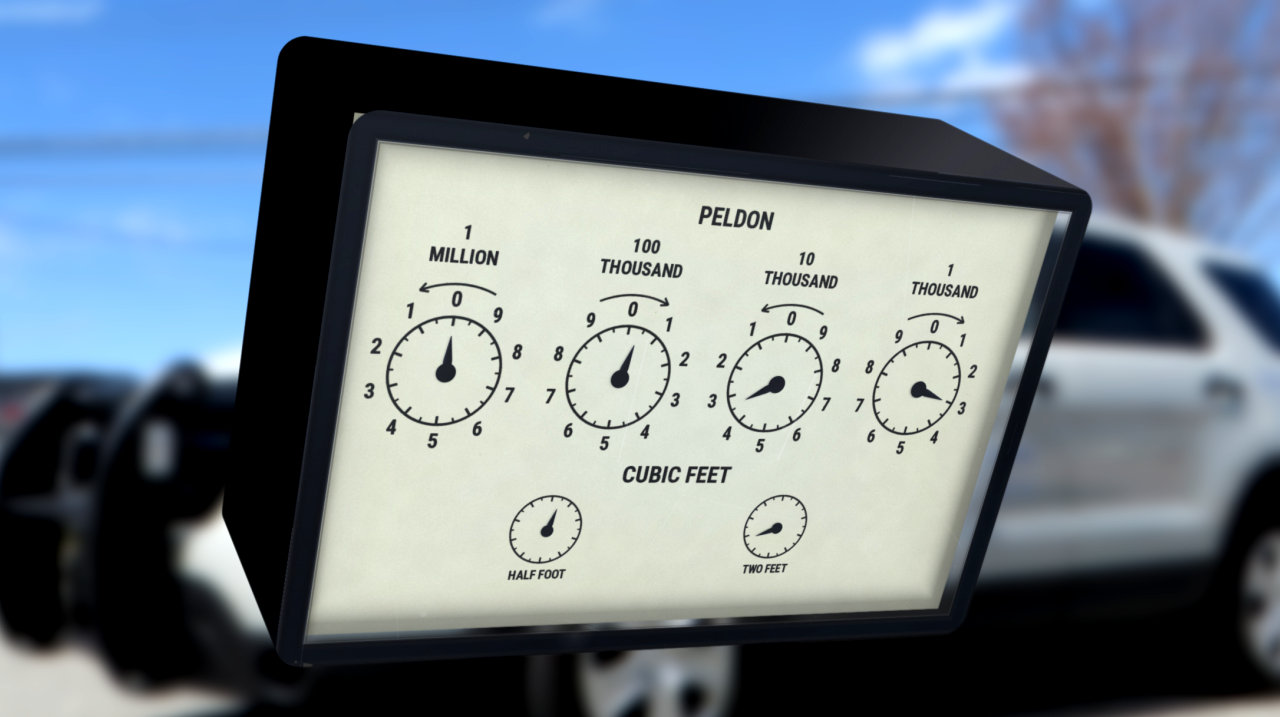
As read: **3300** ft³
